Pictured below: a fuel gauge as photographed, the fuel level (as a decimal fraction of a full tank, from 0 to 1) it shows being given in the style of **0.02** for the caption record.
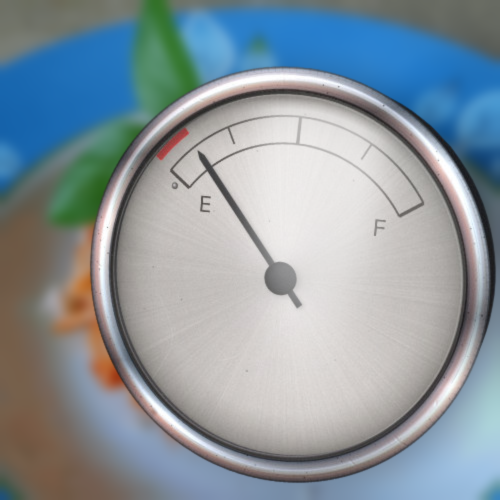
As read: **0.125**
